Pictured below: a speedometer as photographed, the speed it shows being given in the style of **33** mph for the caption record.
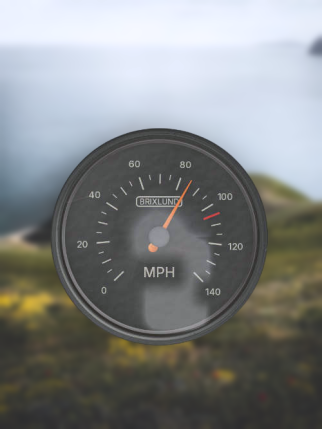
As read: **85** mph
